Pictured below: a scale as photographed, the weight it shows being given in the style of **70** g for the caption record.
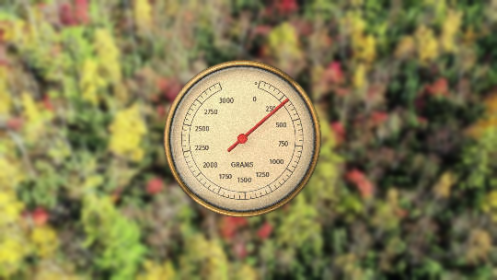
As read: **300** g
